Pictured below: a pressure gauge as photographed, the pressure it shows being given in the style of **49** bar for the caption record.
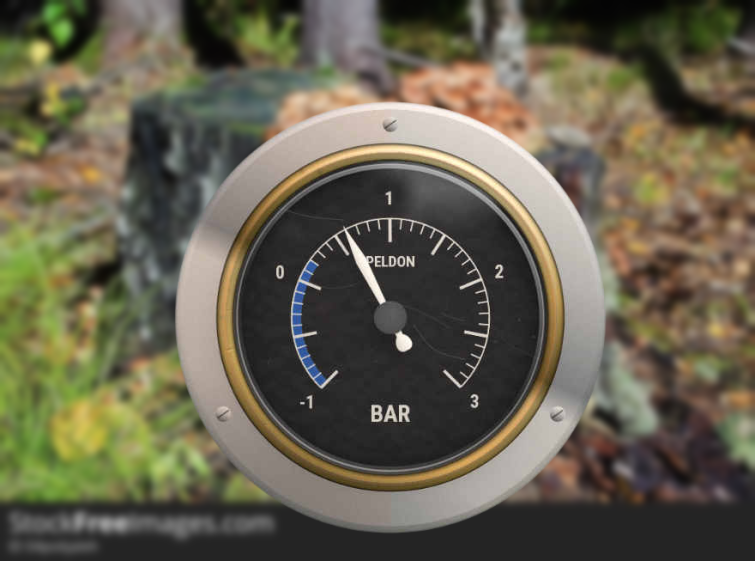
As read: **0.6** bar
